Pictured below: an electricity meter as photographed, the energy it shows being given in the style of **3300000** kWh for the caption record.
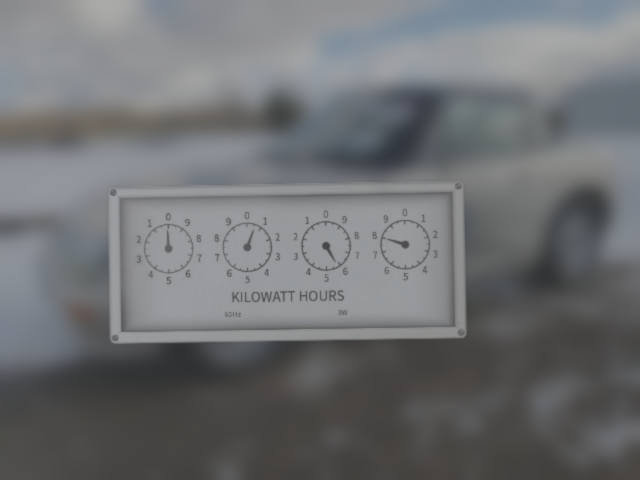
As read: **58** kWh
